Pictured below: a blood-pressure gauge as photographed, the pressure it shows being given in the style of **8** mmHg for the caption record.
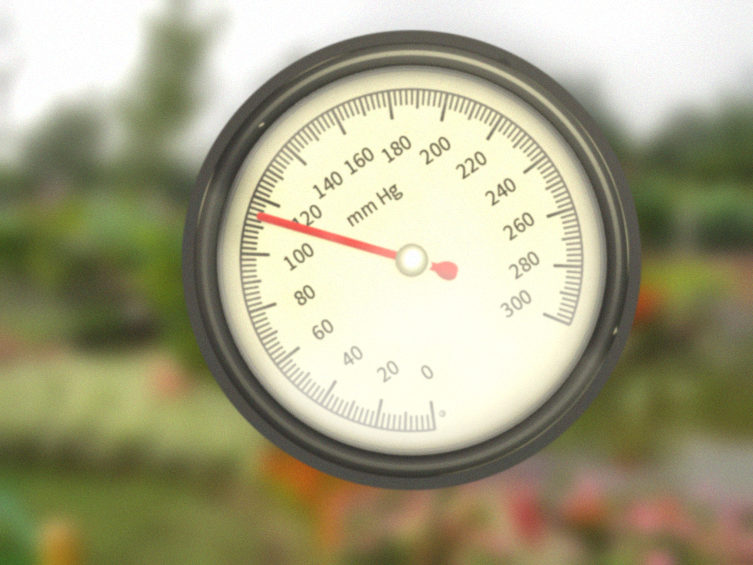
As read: **114** mmHg
